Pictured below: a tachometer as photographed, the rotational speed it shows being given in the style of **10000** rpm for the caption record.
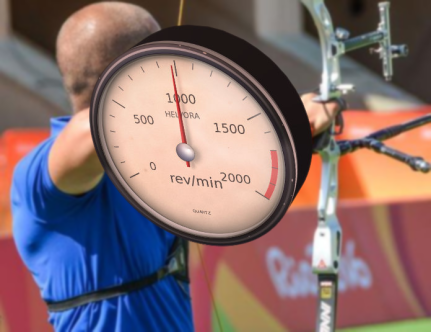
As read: **1000** rpm
